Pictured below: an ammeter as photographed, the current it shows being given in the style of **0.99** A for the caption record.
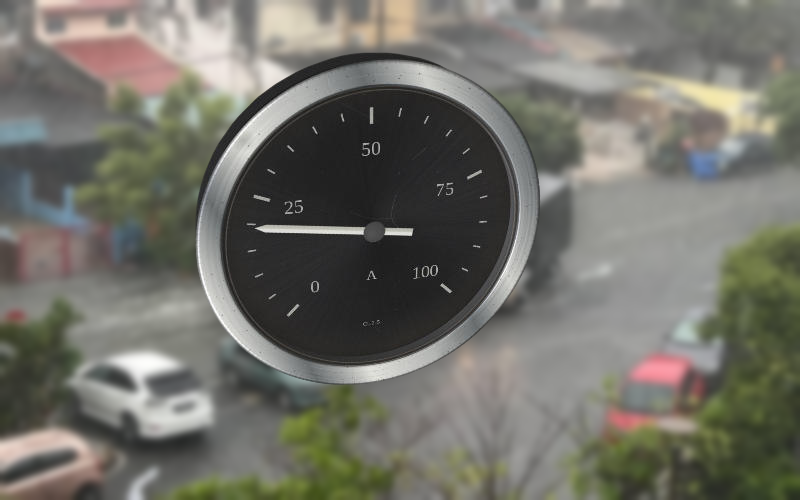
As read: **20** A
